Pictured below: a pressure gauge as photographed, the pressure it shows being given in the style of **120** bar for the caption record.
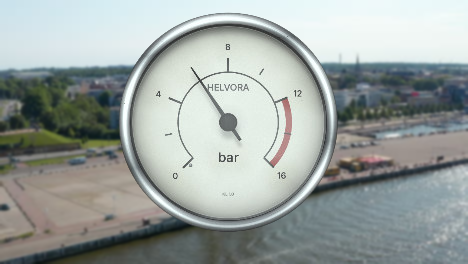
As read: **6** bar
